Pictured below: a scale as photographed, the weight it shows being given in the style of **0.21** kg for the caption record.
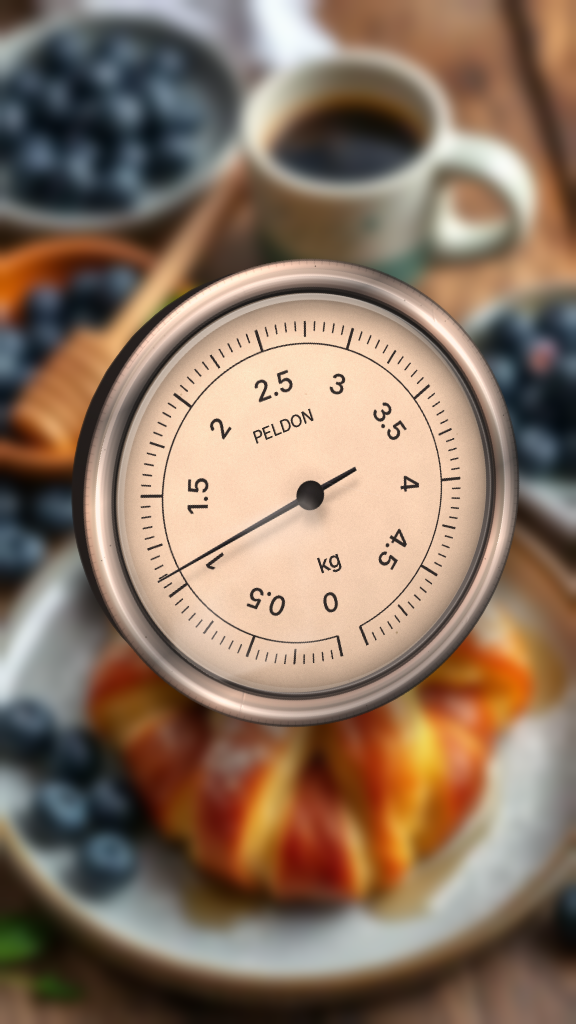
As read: **1.1** kg
